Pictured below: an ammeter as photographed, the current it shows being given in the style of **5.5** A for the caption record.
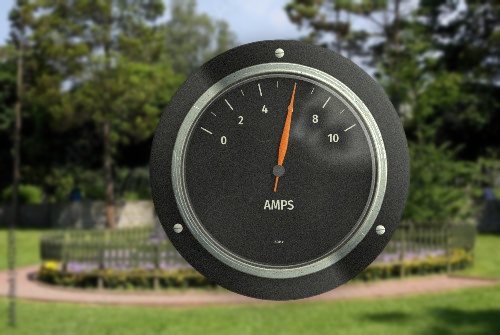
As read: **6** A
